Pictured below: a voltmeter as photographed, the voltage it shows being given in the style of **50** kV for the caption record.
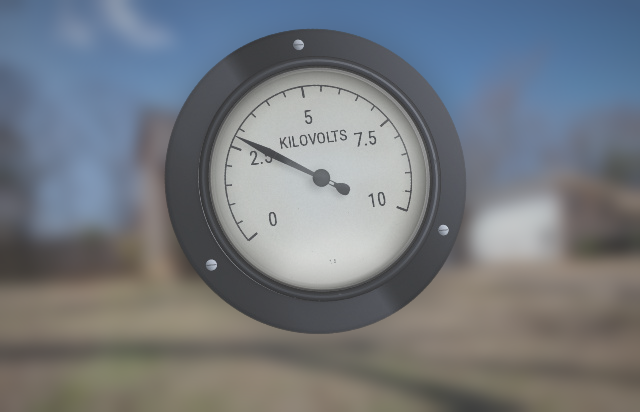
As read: **2.75** kV
